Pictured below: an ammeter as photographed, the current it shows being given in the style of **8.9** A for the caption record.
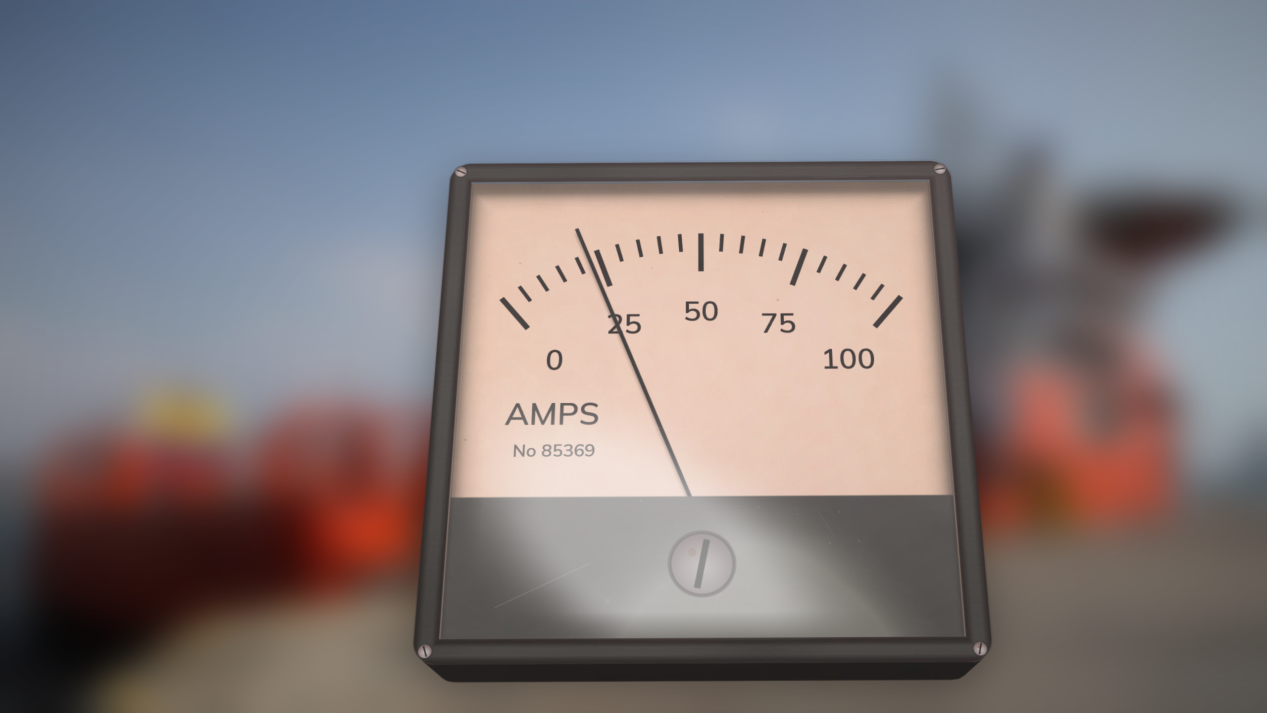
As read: **22.5** A
